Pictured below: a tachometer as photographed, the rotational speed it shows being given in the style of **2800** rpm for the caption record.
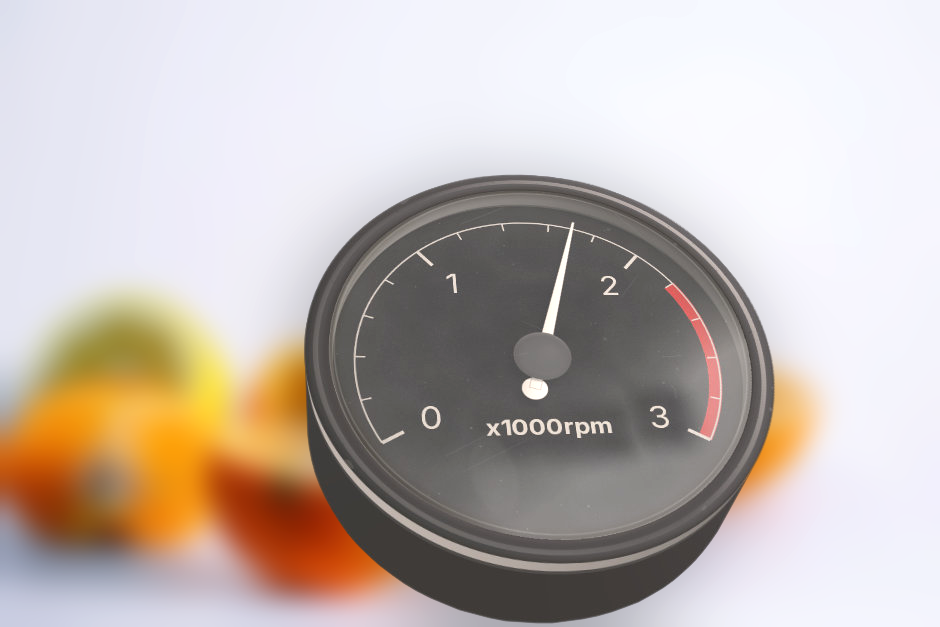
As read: **1700** rpm
